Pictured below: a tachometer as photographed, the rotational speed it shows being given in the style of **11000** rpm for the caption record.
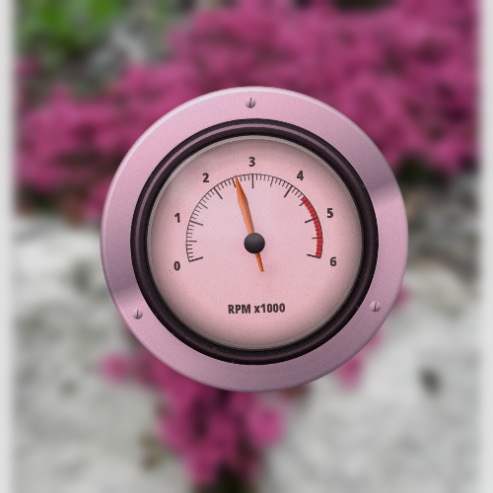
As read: **2600** rpm
